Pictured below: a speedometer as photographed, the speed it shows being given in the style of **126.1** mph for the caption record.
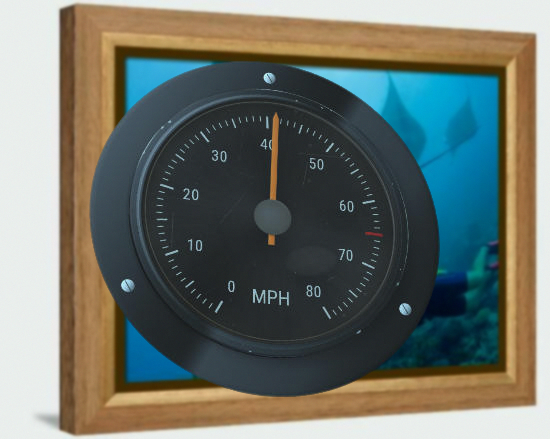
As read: **41** mph
